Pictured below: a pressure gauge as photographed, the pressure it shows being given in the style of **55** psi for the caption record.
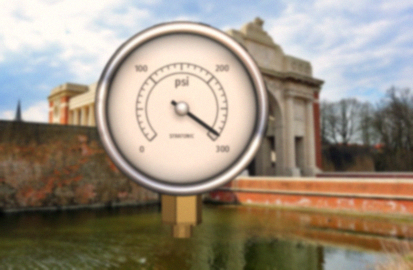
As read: **290** psi
